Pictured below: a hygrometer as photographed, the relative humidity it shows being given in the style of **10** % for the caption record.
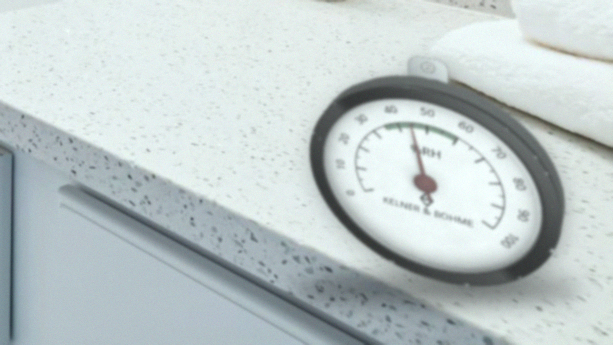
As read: **45** %
